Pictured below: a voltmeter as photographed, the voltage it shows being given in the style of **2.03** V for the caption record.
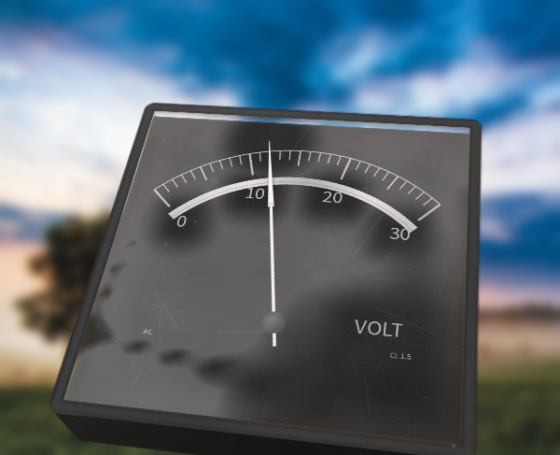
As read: **12** V
